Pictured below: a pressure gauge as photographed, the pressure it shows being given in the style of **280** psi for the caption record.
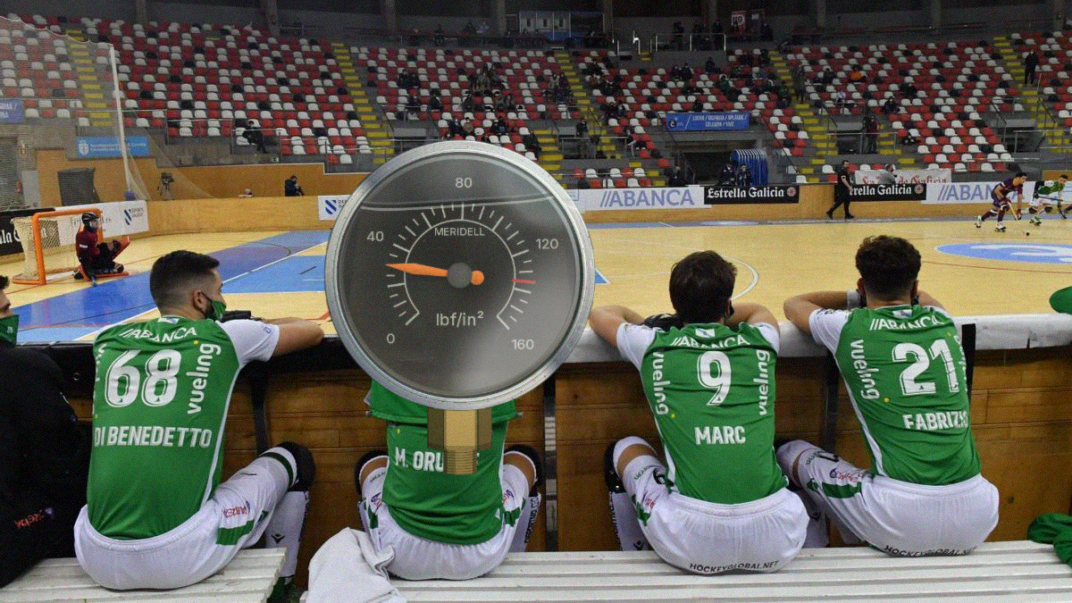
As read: **30** psi
